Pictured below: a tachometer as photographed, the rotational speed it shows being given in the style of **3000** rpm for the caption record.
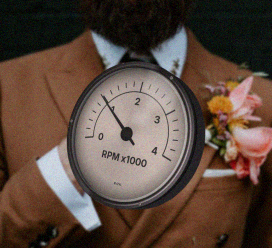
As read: **1000** rpm
